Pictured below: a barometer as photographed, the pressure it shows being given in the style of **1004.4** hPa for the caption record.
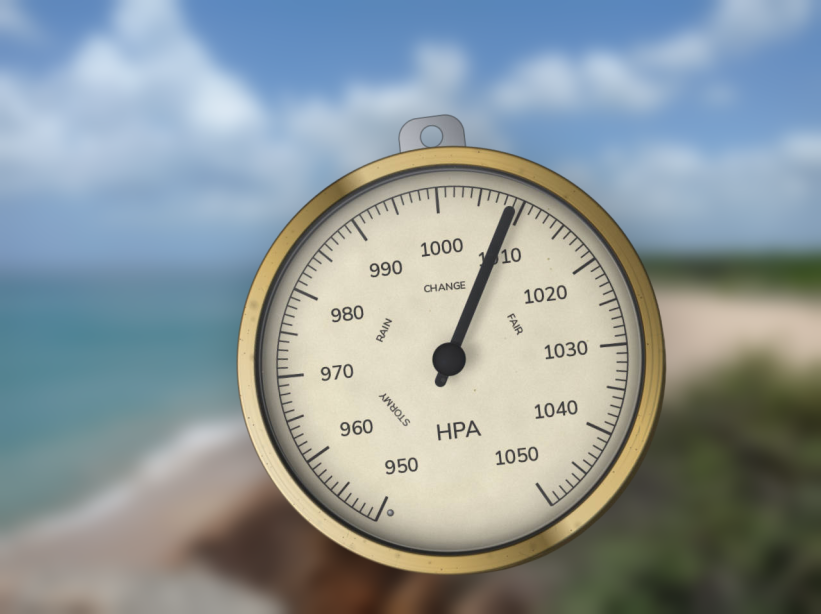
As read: **1009** hPa
